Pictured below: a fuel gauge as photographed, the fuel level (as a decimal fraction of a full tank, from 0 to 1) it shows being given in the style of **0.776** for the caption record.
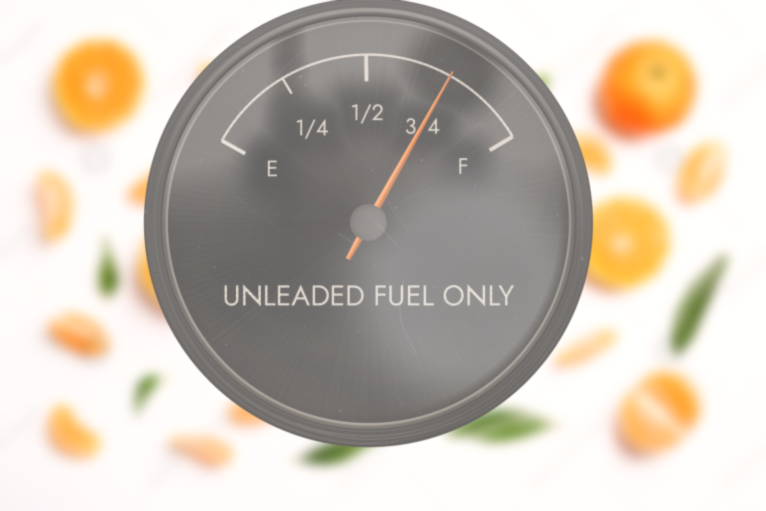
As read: **0.75**
